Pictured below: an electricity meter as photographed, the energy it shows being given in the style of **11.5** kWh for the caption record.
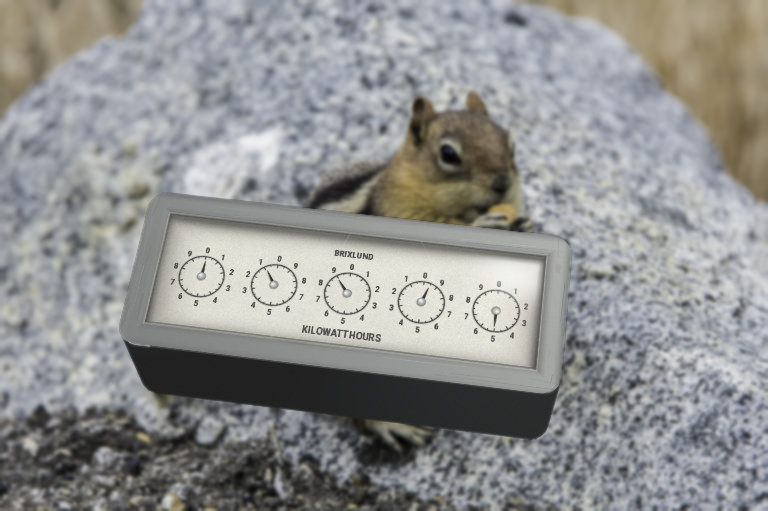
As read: **895** kWh
